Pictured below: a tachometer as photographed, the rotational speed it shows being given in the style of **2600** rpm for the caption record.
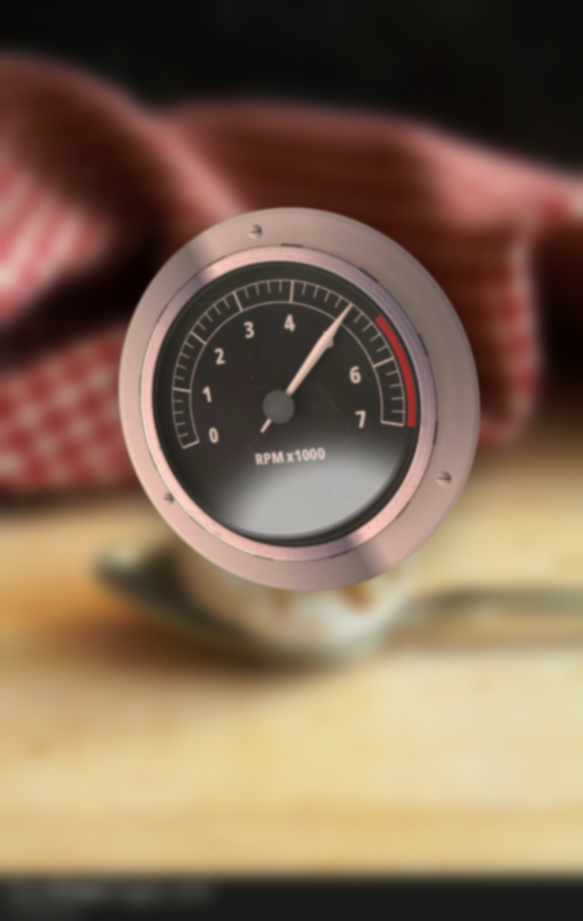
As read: **5000** rpm
